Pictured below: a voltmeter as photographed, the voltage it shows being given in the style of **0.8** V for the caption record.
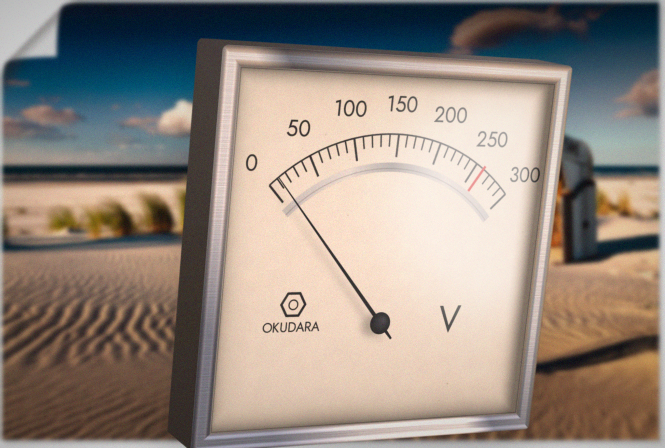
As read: **10** V
